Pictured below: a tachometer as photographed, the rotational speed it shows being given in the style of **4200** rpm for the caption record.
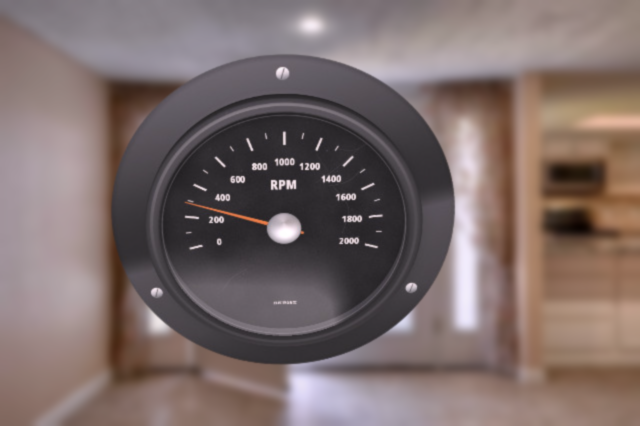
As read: **300** rpm
